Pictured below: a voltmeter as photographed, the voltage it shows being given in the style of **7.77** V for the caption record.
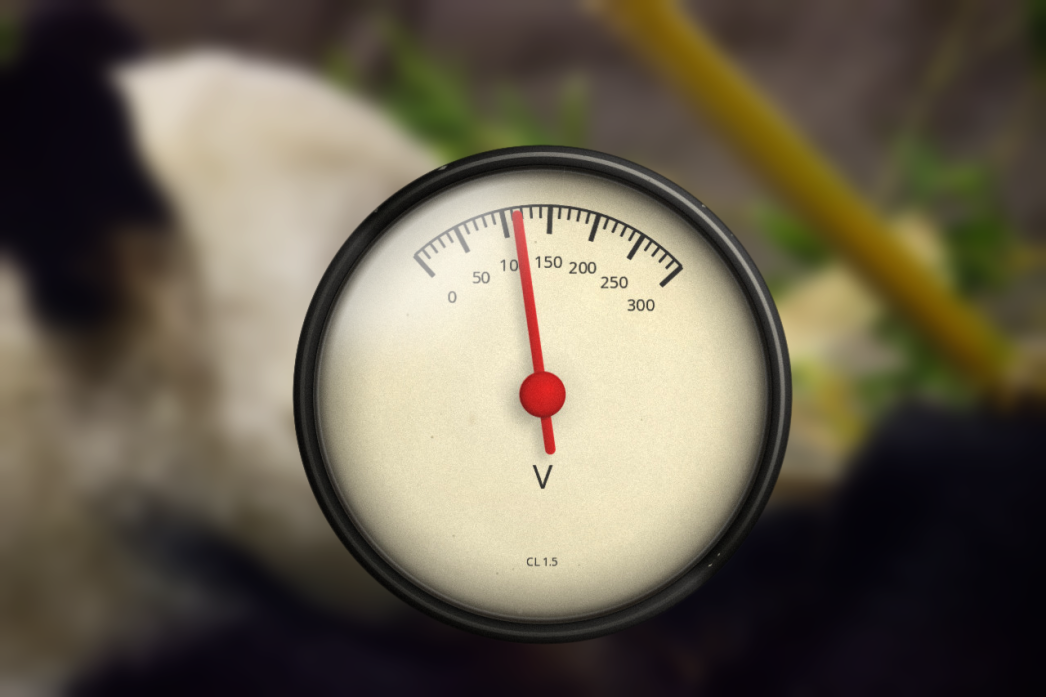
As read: **115** V
